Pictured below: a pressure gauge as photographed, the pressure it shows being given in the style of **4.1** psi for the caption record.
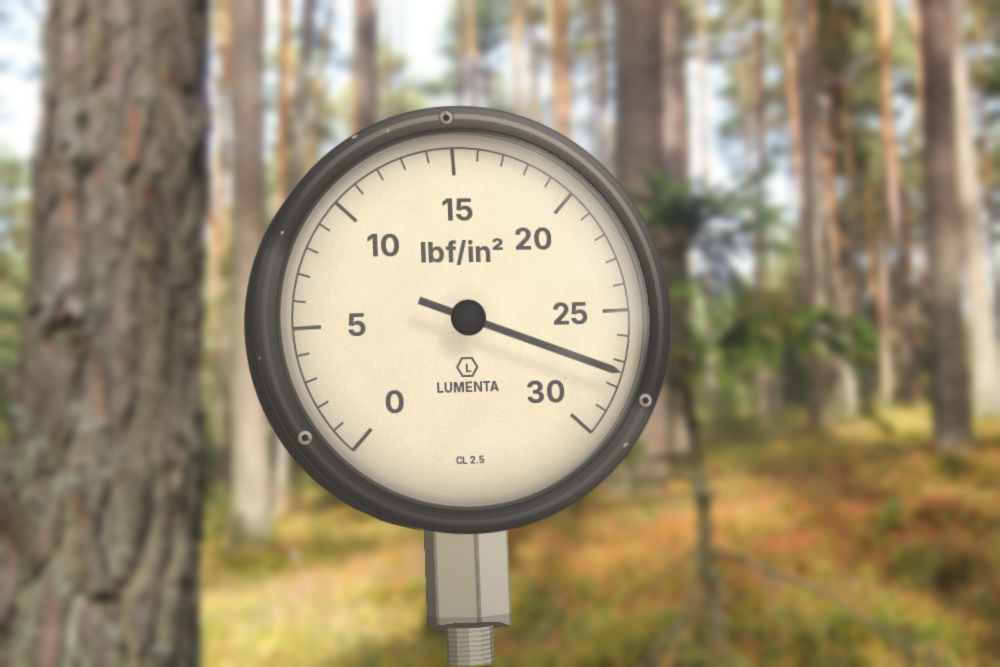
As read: **27.5** psi
